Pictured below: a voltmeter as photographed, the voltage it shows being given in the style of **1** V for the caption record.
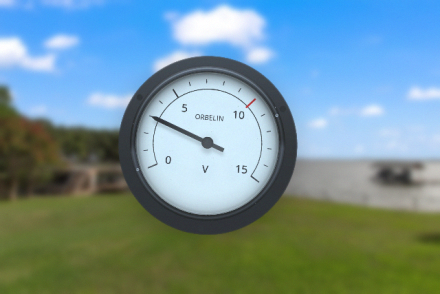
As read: **3** V
